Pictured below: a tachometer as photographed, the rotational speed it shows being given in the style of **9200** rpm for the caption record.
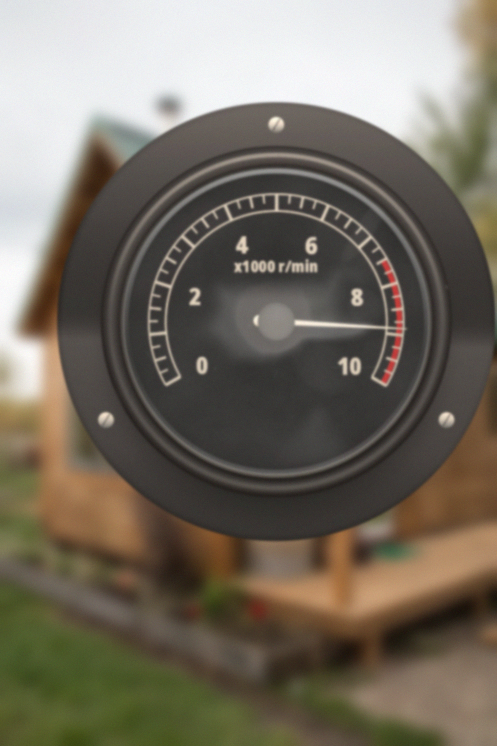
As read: **8875** rpm
